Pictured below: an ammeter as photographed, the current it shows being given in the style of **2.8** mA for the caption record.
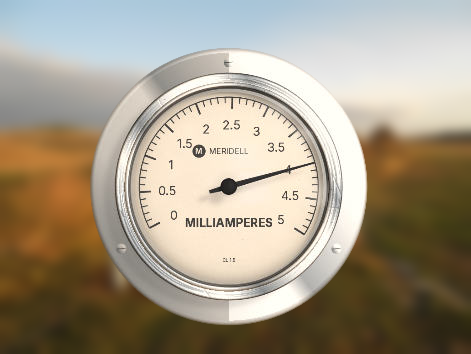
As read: **4** mA
